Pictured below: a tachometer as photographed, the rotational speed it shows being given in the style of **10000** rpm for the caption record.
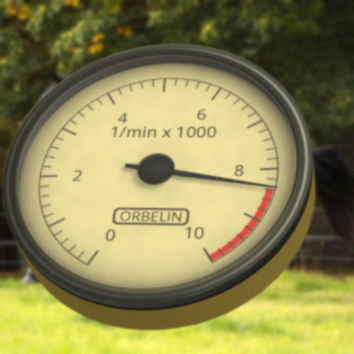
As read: **8400** rpm
